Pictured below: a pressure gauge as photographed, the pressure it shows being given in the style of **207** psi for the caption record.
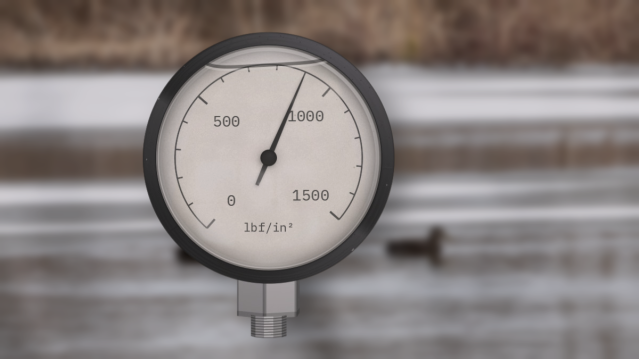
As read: **900** psi
